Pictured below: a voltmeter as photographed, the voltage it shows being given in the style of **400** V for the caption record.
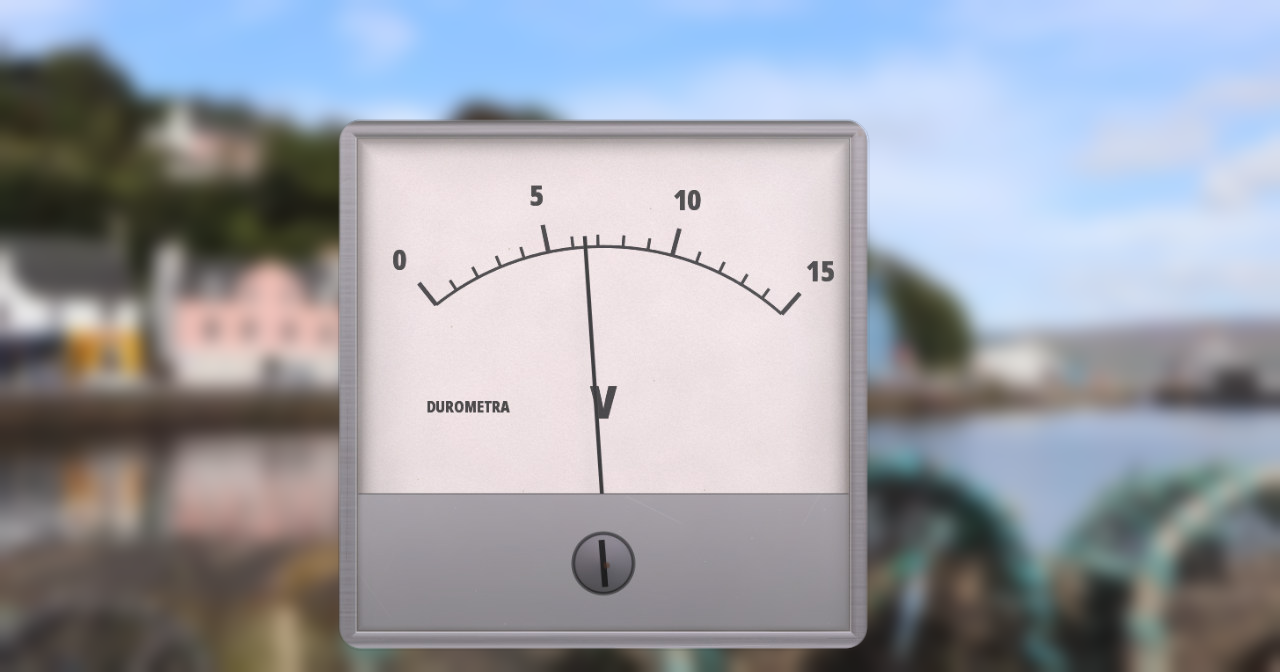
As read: **6.5** V
